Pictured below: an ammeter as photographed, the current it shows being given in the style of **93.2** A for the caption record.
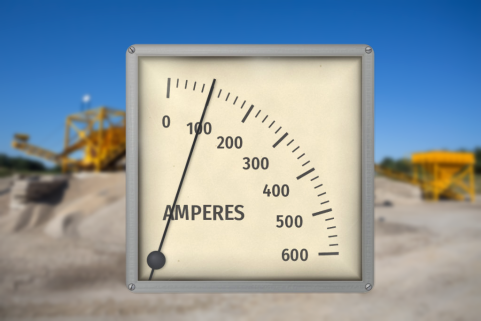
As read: **100** A
